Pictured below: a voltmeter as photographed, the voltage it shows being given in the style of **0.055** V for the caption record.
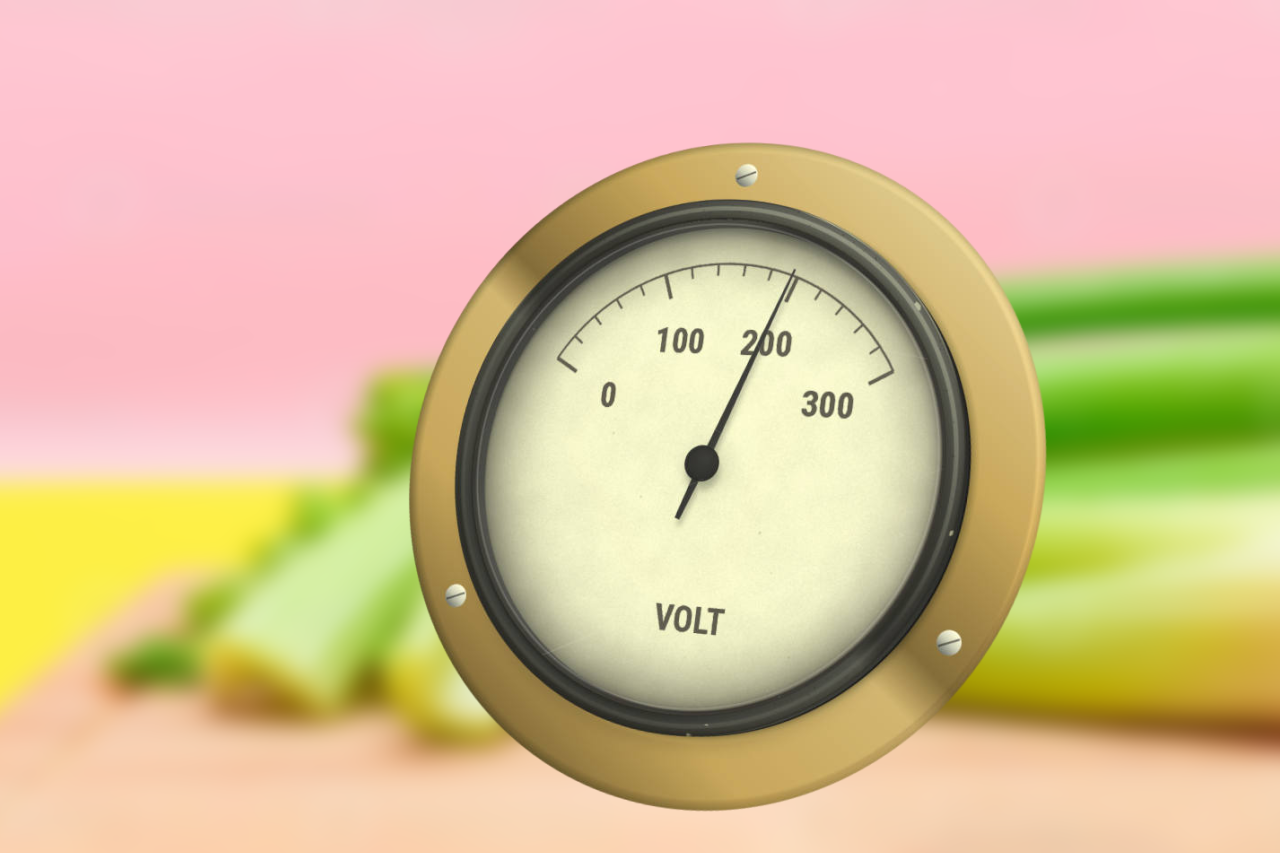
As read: **200** V
